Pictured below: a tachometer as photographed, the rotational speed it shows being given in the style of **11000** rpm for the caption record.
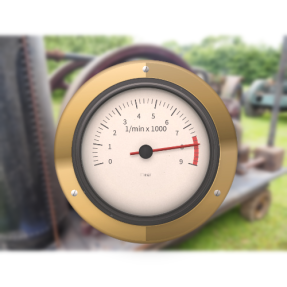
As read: **8000** rpm
